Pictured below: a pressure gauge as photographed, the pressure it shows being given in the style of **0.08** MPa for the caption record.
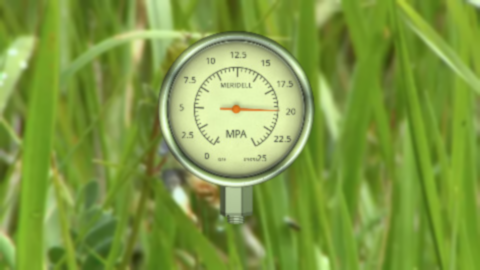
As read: **20** MPa
